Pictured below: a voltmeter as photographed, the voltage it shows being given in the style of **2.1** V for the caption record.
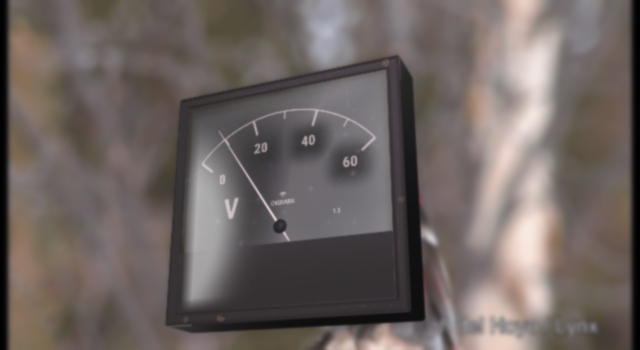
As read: **10** V
